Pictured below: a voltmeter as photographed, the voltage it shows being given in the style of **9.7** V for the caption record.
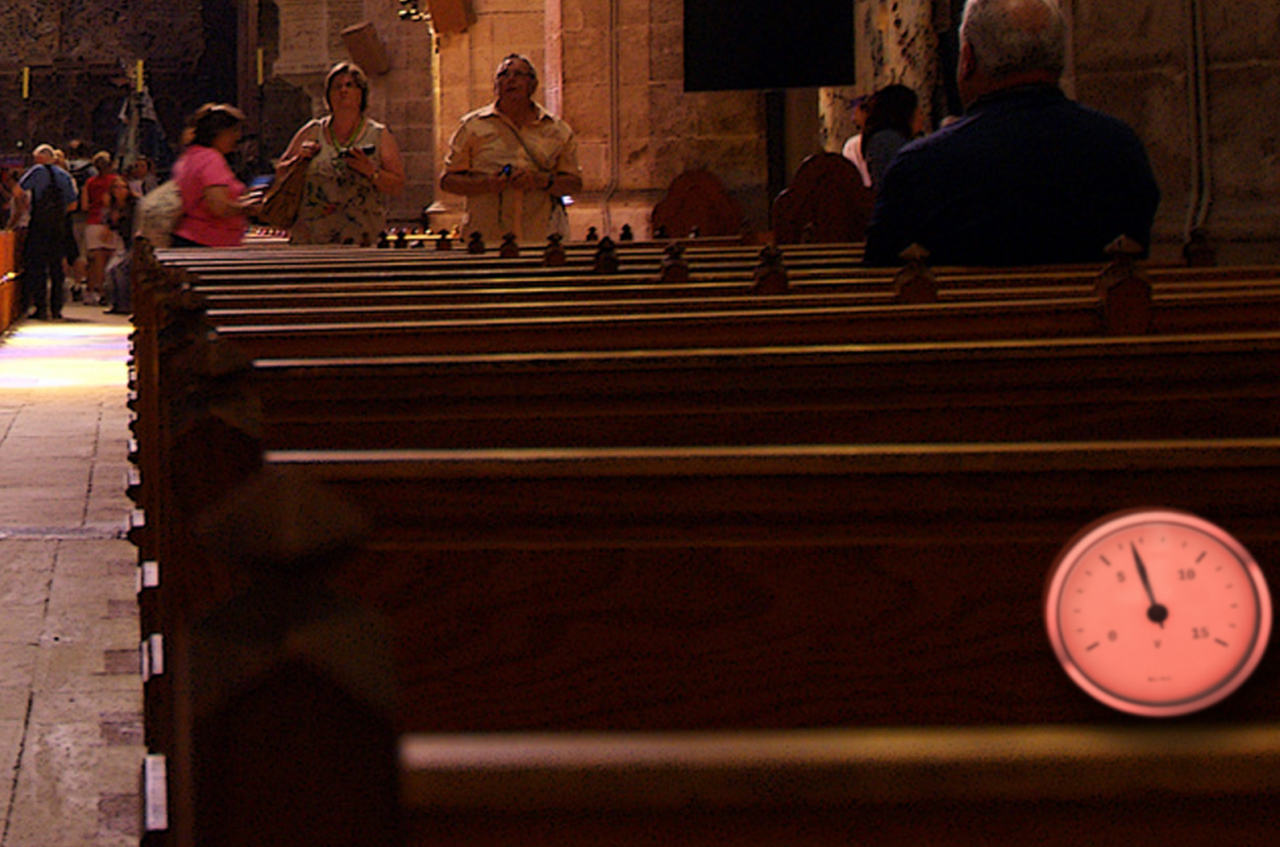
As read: **6.5** V
